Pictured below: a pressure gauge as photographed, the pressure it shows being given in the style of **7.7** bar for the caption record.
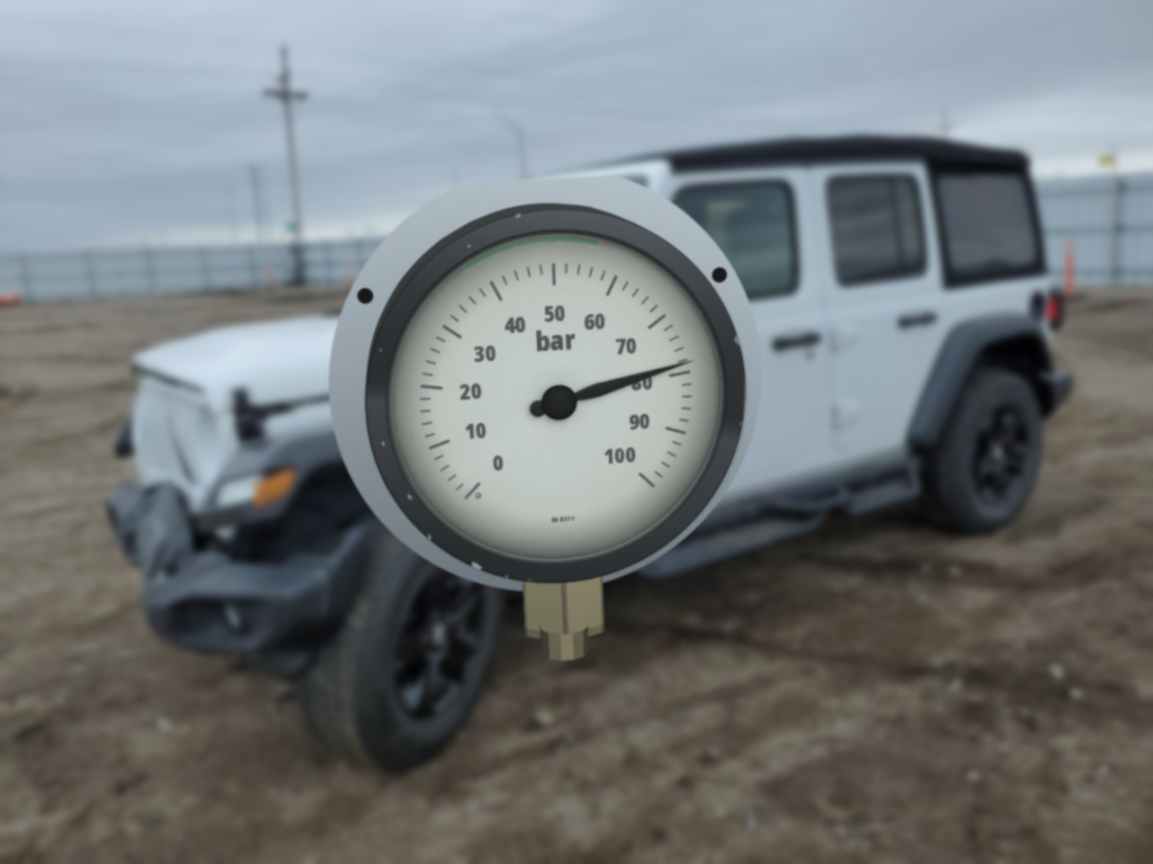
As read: **78** bar
